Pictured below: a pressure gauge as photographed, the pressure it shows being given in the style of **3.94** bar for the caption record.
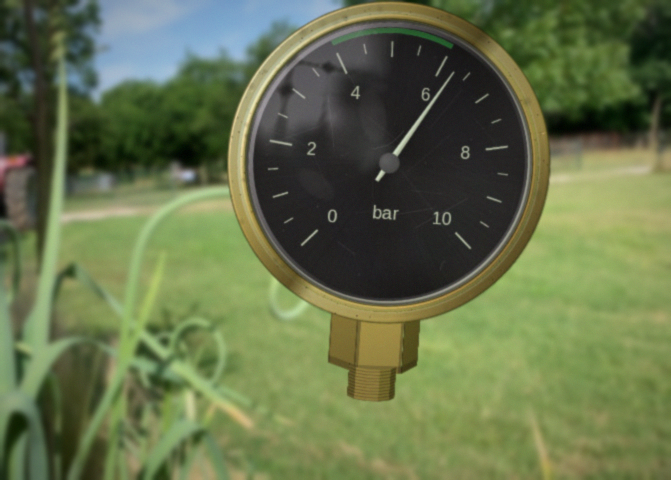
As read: **6.25** bar
